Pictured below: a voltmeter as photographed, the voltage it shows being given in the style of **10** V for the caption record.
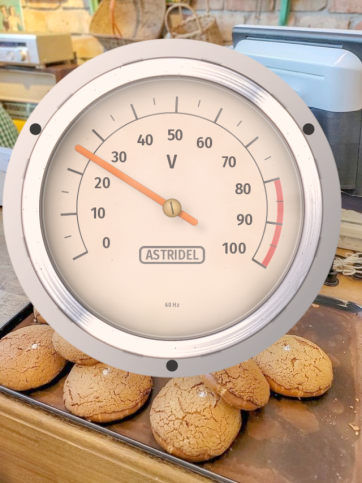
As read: **25** V
